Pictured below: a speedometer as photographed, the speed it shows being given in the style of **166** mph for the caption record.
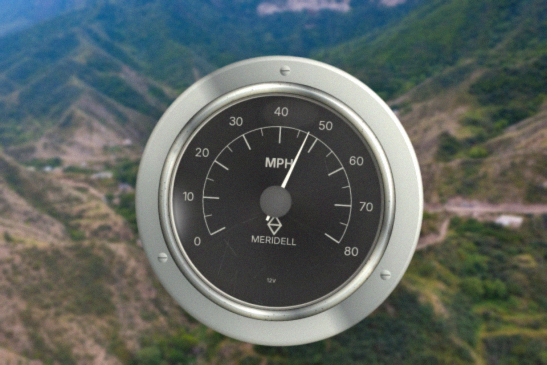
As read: **47.5** mph
